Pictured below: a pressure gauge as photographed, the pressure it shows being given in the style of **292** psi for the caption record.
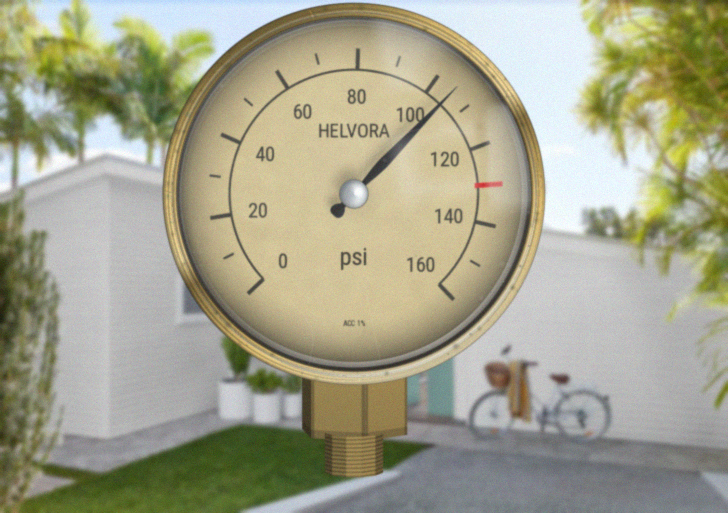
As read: **105** psi
